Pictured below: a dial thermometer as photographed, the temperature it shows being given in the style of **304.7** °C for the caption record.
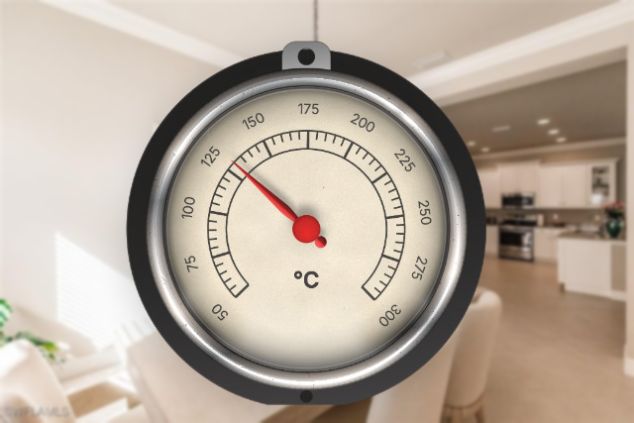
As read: **130** °C
